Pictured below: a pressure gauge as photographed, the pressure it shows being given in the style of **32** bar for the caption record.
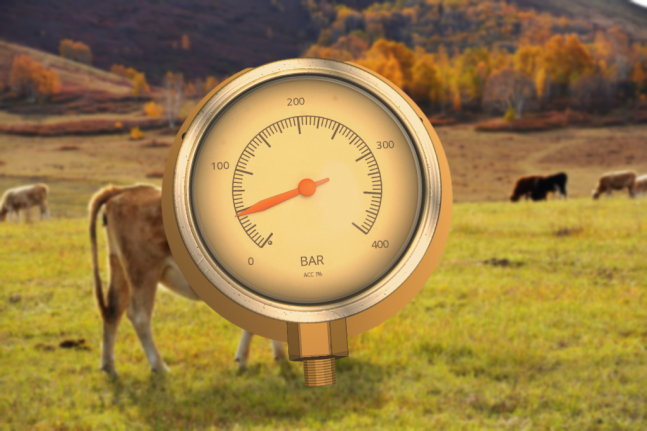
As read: **45** bar
